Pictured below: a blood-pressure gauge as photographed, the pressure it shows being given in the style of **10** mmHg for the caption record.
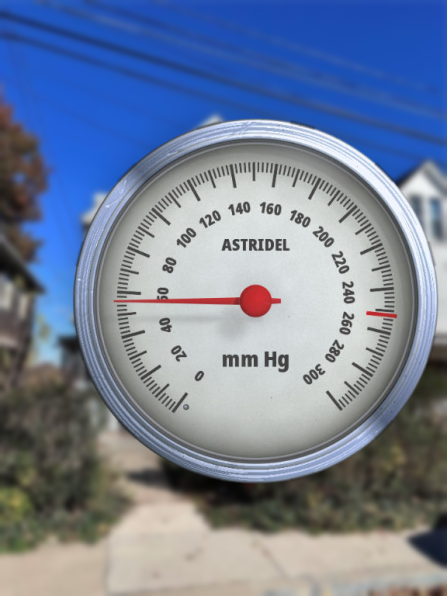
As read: **56** mmHg
